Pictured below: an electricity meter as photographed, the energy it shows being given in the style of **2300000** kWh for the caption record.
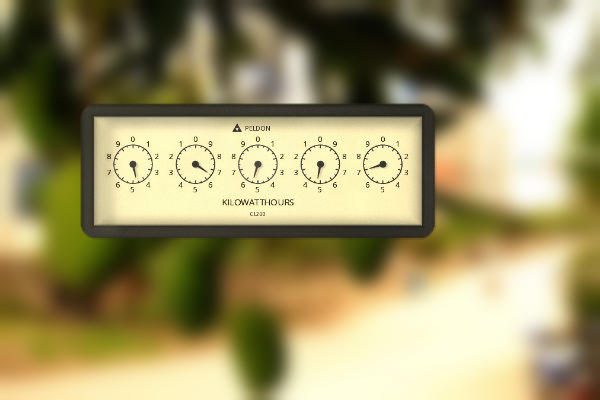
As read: **46547** kWh
